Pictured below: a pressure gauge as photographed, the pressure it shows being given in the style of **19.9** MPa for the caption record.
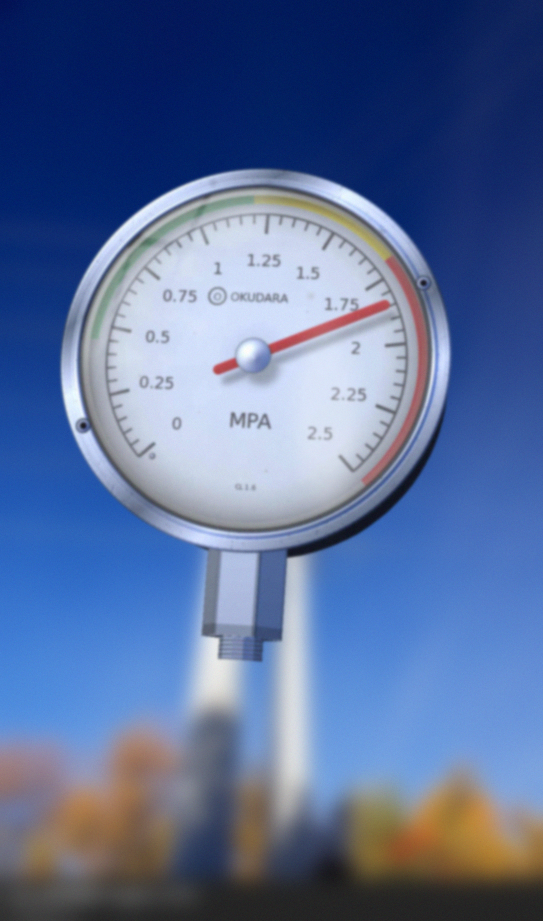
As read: **1.85** MPa
